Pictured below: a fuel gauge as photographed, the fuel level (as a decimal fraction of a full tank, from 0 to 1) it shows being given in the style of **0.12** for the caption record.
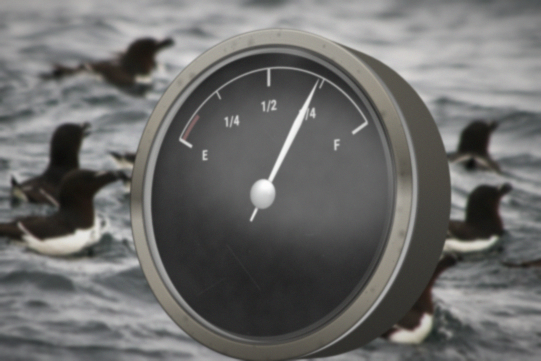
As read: **0.75**
